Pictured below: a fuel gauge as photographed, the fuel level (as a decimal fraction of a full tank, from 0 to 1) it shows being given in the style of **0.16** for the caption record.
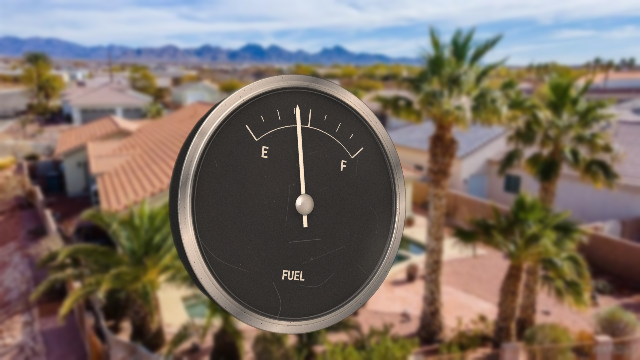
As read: **0.375**
